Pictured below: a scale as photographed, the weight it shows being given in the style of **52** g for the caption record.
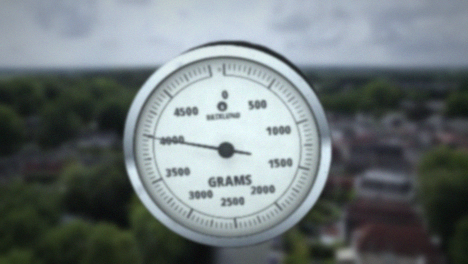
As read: **4000** g
